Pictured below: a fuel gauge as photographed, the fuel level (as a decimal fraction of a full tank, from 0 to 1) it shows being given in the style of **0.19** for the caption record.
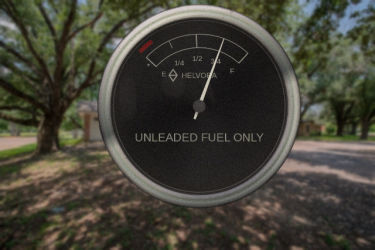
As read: **0.75**
